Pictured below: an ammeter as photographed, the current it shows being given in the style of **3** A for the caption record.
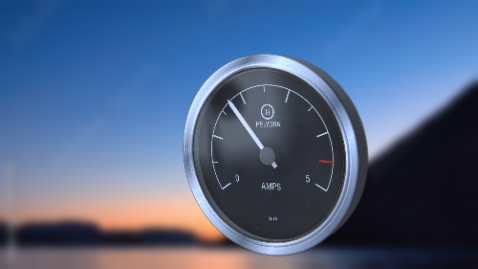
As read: **1.75** A
